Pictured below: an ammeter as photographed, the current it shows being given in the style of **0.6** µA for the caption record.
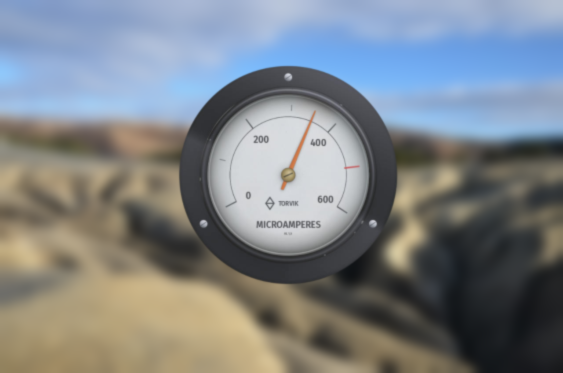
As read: **350** µA
